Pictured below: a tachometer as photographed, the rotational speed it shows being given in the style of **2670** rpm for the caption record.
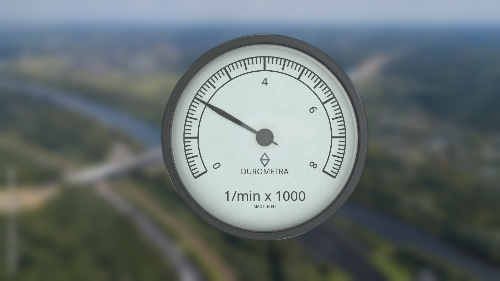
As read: **2000** rpm
